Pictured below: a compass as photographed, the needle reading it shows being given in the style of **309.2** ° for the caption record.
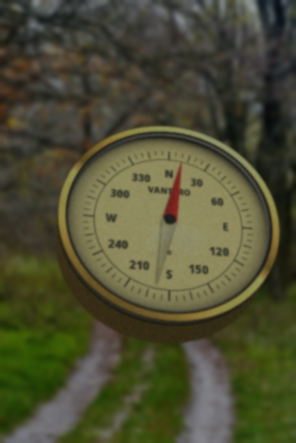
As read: **10** °
